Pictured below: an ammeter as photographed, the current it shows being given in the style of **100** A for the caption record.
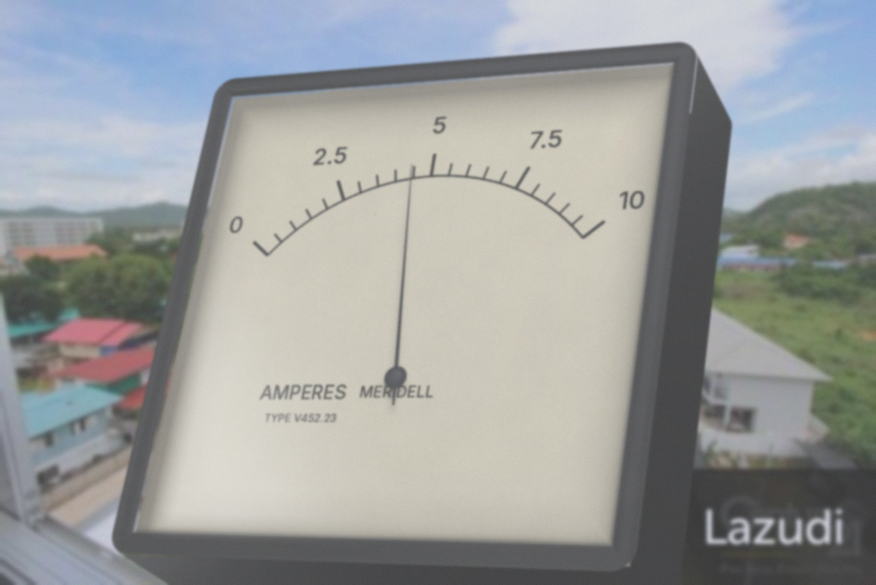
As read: **4.5** A
